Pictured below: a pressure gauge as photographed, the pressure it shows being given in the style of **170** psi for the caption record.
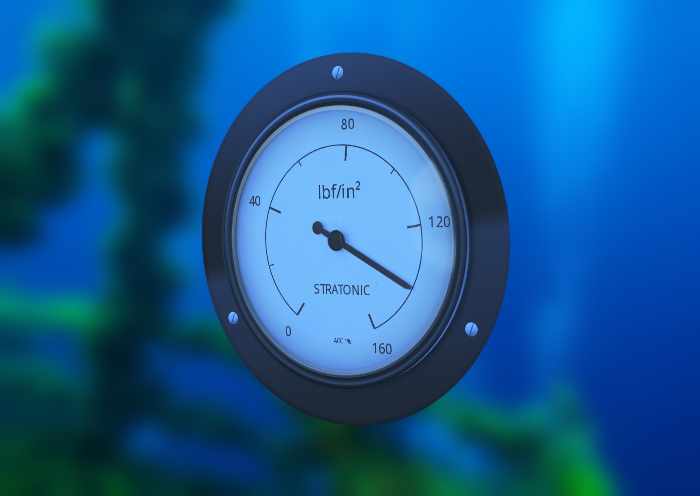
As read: **140** psi
